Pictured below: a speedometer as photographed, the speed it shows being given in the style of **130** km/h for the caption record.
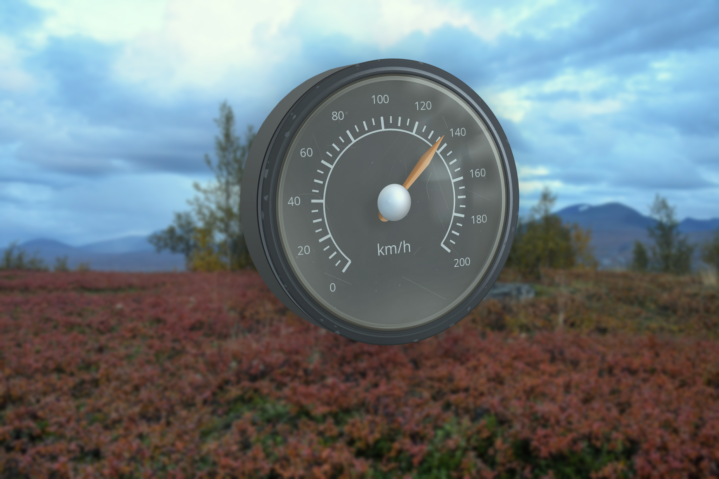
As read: **135** km/h
